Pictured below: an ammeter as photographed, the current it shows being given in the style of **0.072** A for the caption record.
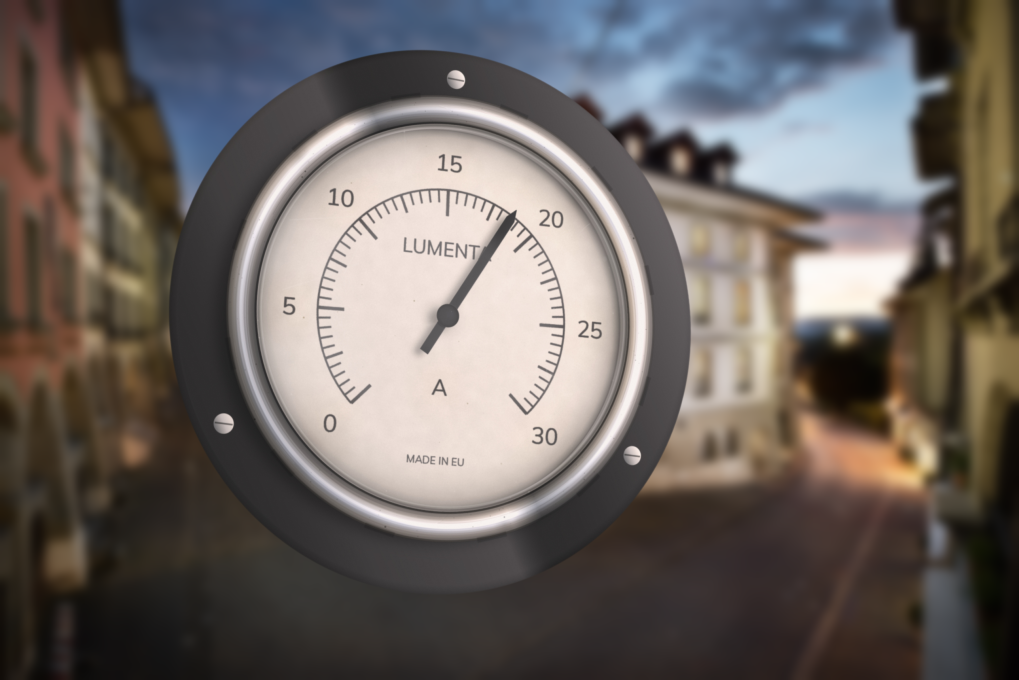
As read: **18.5** A
